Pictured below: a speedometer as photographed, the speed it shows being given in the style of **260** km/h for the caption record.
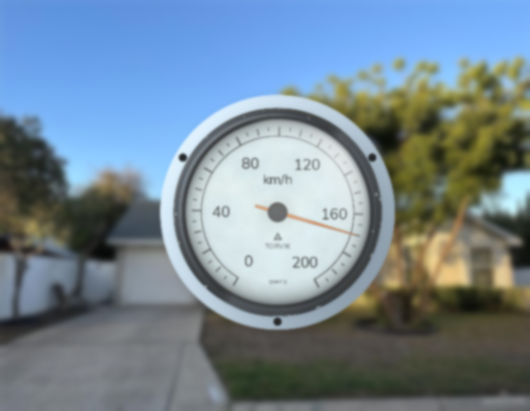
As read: **170** km/h
